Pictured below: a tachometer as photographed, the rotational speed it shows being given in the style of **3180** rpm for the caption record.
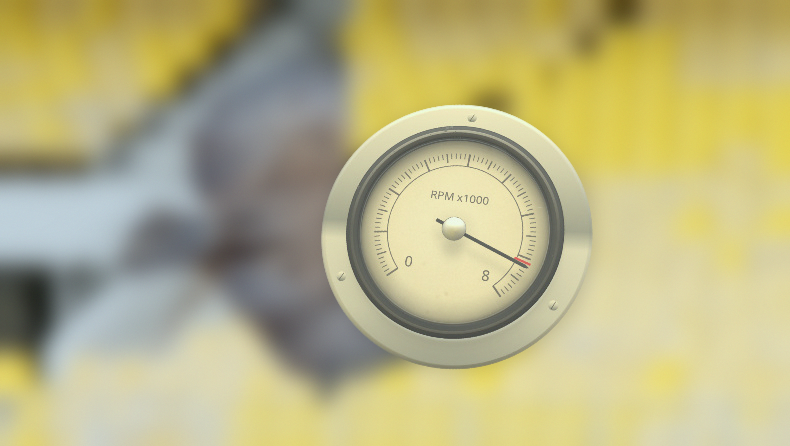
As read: **7200** rpm
